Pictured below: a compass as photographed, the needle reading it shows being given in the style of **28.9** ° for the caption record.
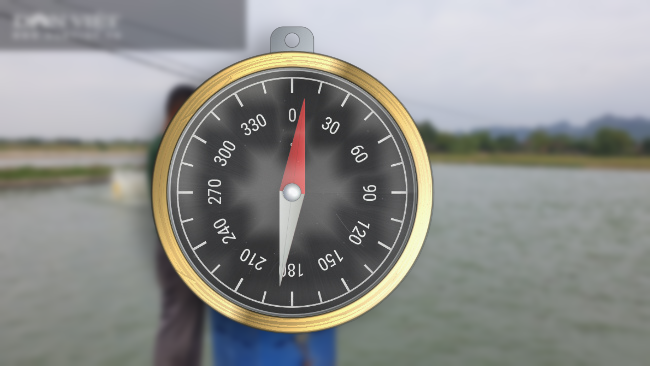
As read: **7.5** °
